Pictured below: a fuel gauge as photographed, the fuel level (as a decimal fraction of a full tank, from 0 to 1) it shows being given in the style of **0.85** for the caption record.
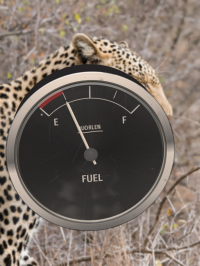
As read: **0.25**
